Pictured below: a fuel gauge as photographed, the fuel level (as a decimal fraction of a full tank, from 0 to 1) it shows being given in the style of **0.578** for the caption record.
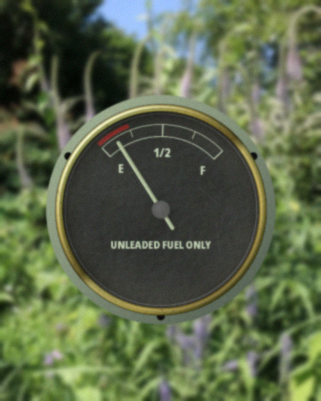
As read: **0.125**
